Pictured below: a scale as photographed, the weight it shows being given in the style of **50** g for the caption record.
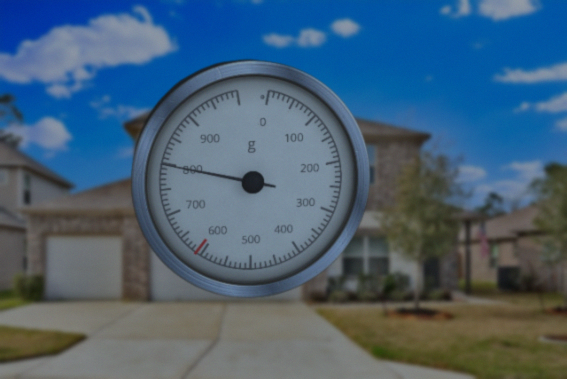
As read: **800** g
